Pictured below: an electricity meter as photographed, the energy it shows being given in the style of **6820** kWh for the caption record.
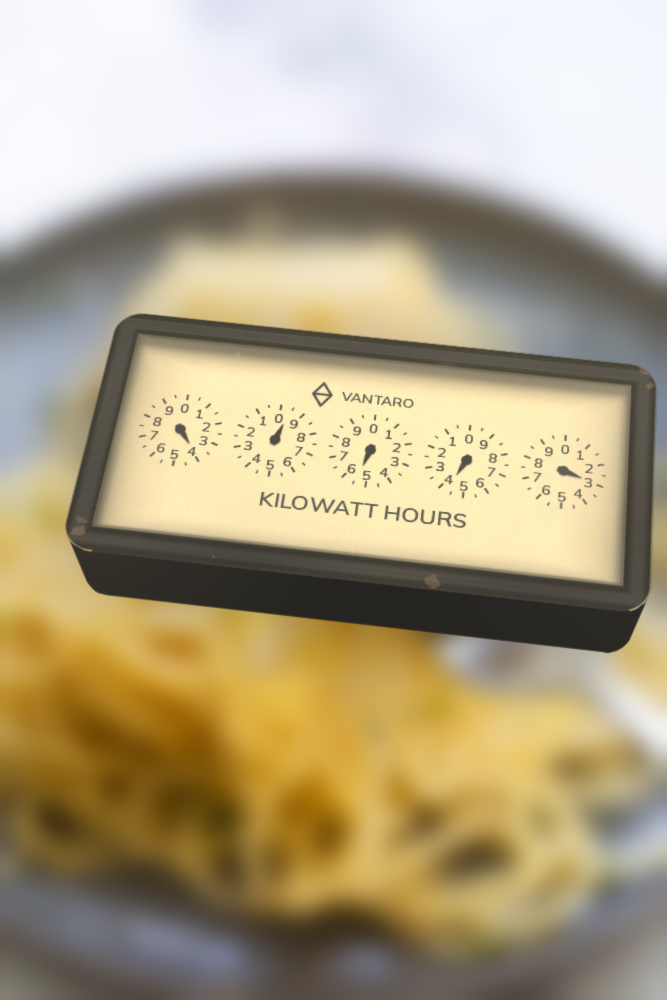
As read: **39543** kWh
